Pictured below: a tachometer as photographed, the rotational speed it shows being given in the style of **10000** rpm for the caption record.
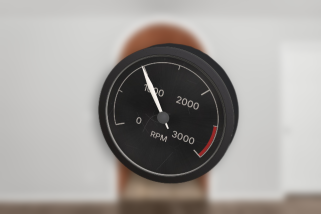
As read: **1000** rpm
